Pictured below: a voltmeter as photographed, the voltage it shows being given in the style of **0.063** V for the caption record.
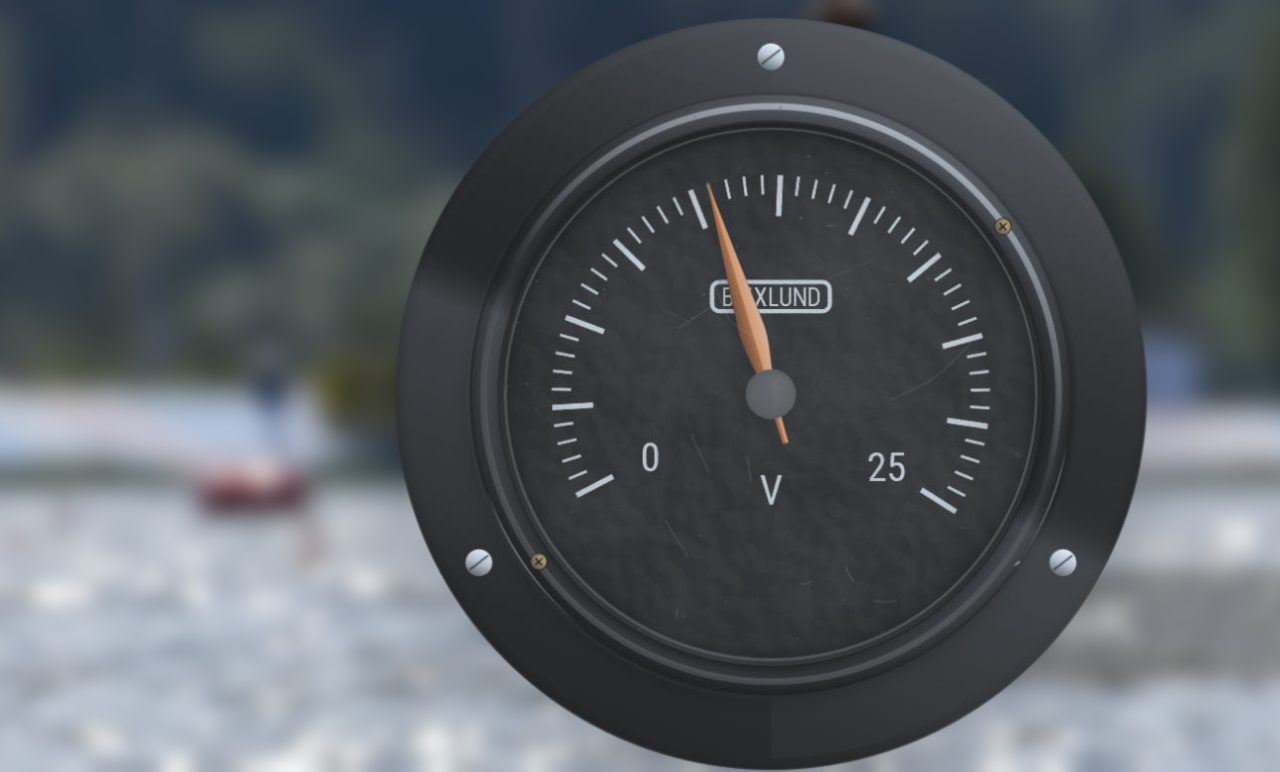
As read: **10.5** V
